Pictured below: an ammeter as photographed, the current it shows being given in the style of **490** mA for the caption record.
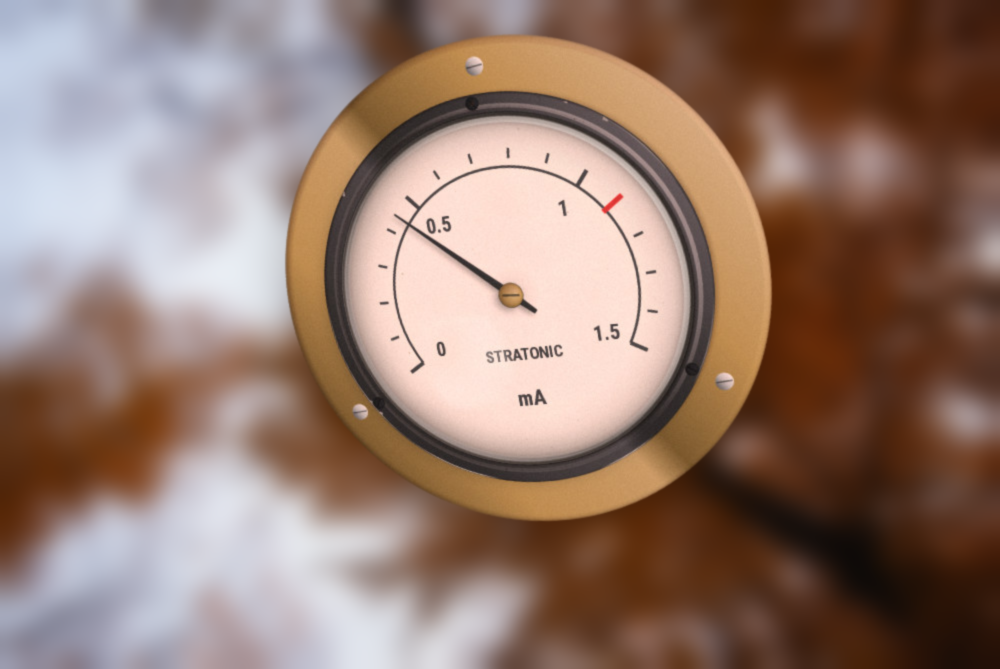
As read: **0.45** mA
